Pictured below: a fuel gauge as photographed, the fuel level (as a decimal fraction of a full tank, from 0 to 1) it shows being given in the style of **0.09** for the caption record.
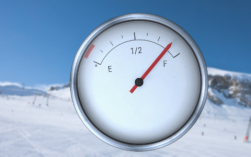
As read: **0.875**
